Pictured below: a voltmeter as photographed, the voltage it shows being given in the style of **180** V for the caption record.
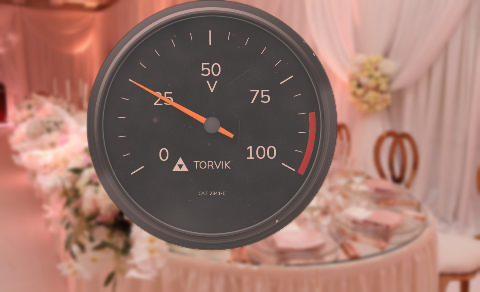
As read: **25** V
